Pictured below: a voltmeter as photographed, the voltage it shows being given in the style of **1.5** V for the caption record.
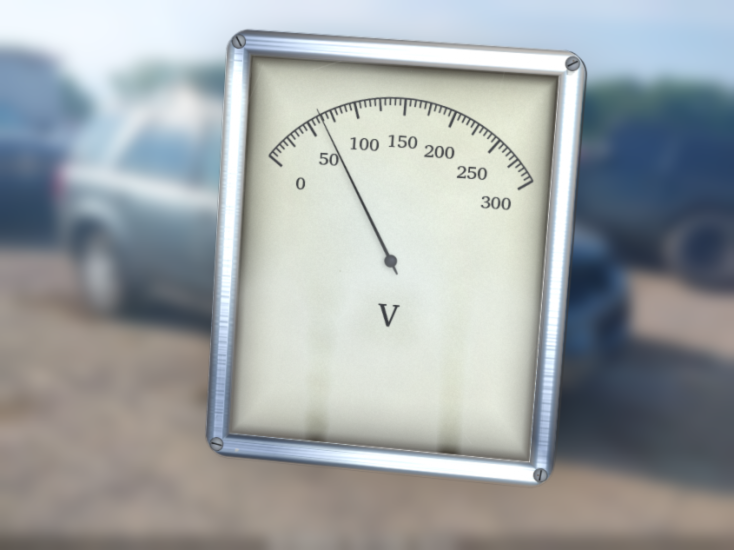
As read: **65** V
